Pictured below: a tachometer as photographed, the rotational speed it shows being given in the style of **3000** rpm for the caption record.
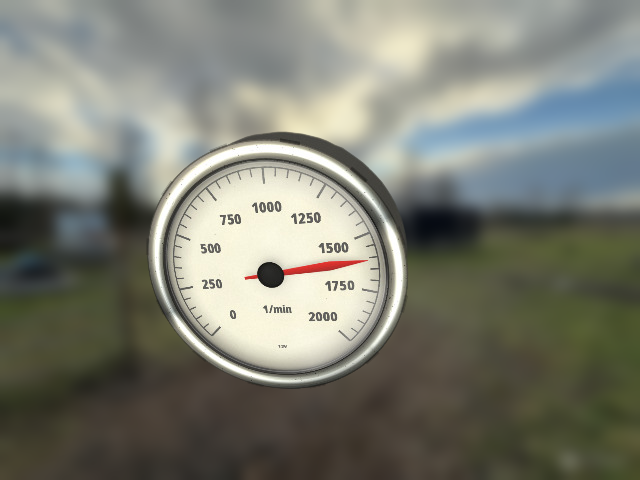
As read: **1600** rpm
